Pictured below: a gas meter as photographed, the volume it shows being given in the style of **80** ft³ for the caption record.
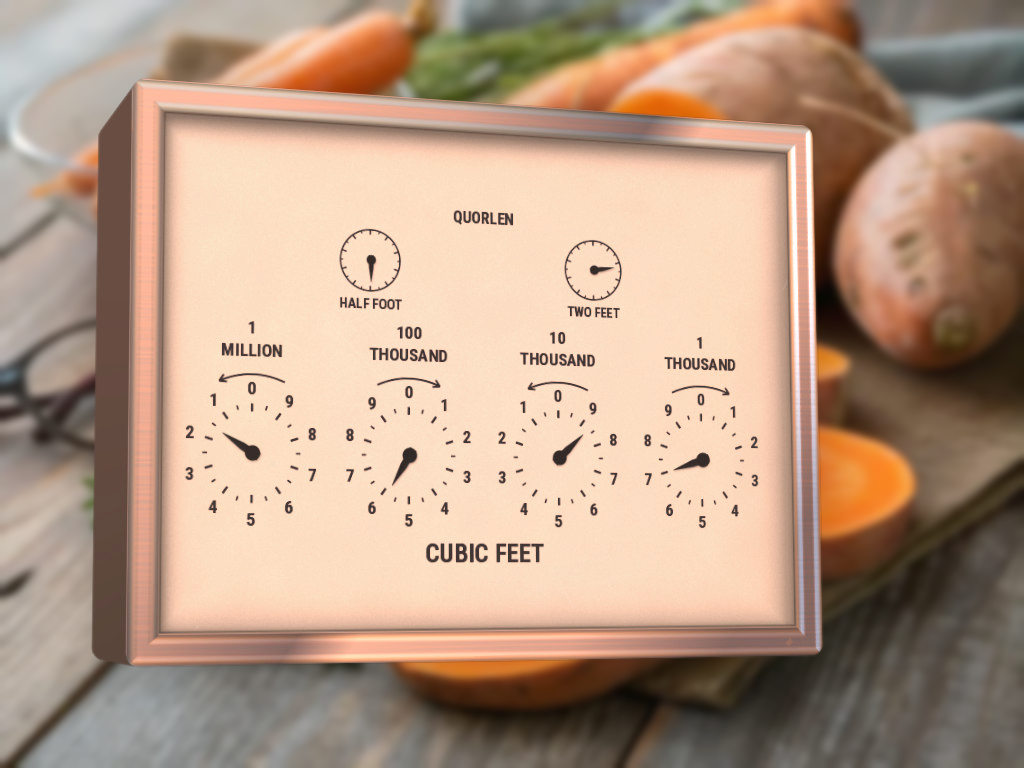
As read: **158700** ft³
